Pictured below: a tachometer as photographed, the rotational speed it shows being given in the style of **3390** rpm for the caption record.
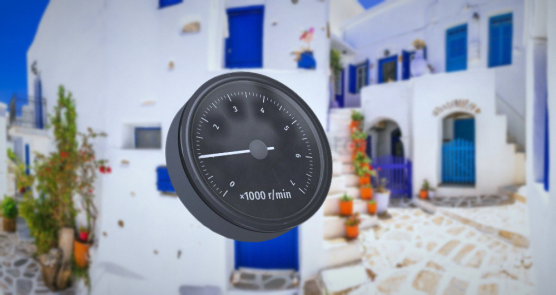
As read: **1000** rpm
